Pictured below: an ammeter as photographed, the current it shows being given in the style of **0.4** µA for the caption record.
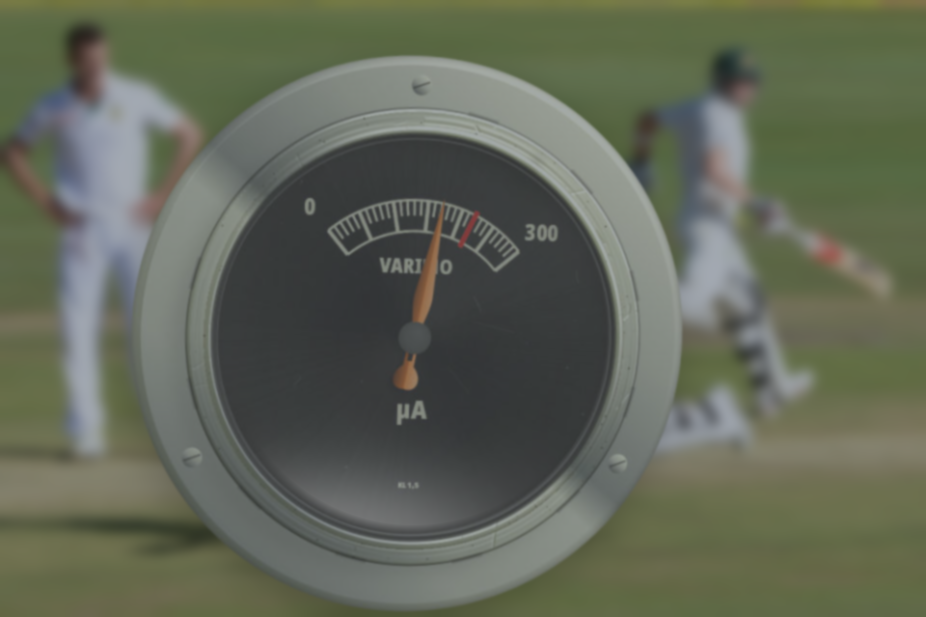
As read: **170** µA
